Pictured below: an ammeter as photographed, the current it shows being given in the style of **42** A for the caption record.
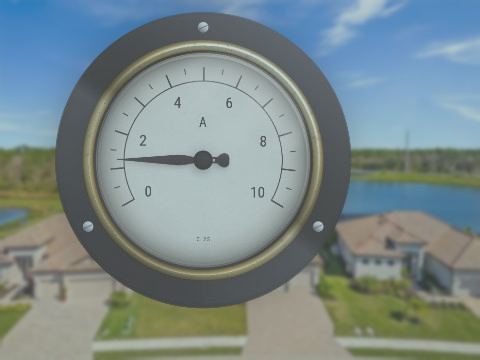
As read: **1.25** A
